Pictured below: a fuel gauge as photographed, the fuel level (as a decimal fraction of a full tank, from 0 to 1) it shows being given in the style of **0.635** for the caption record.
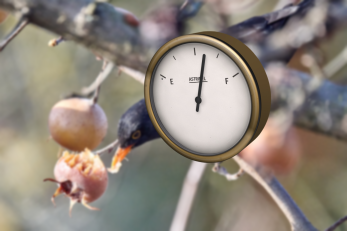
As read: **0.625**
